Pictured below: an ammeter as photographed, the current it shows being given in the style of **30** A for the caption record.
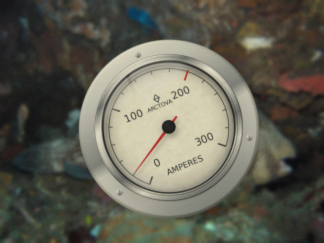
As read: **20** A
